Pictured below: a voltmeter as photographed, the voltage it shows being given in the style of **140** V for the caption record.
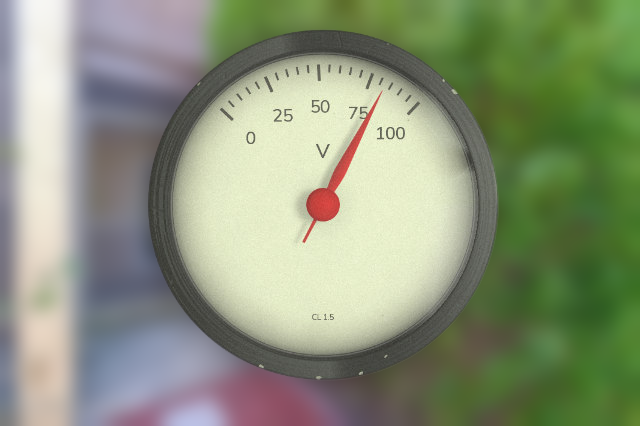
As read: **82.5** V
